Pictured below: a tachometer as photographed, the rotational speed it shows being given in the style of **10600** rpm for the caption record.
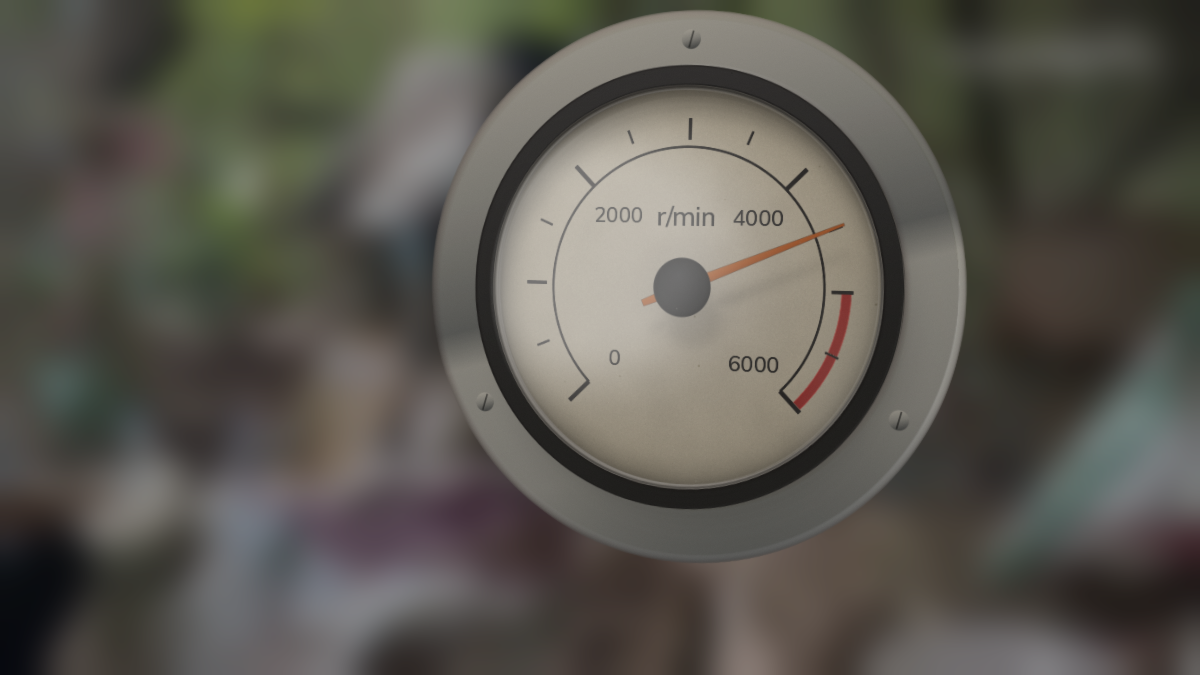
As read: **4500** rpm
